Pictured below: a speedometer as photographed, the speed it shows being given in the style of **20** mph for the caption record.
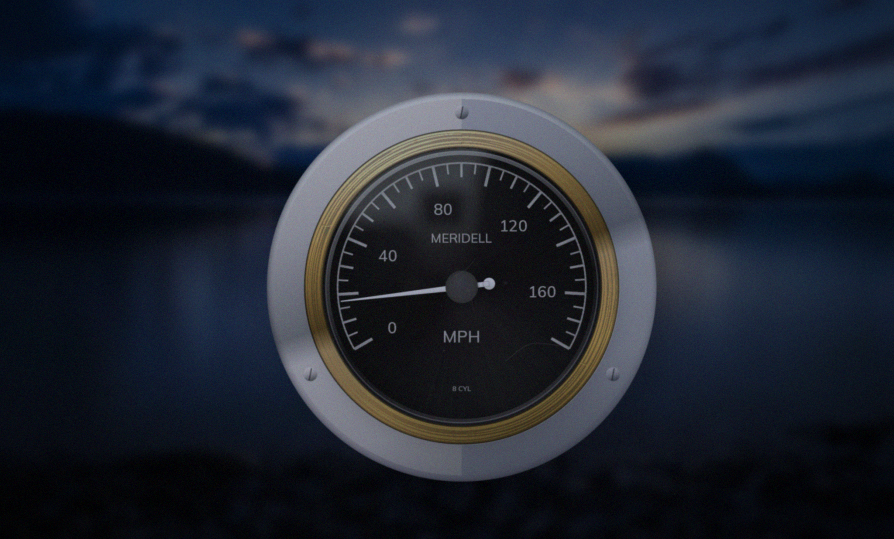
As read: **17.5** mph
